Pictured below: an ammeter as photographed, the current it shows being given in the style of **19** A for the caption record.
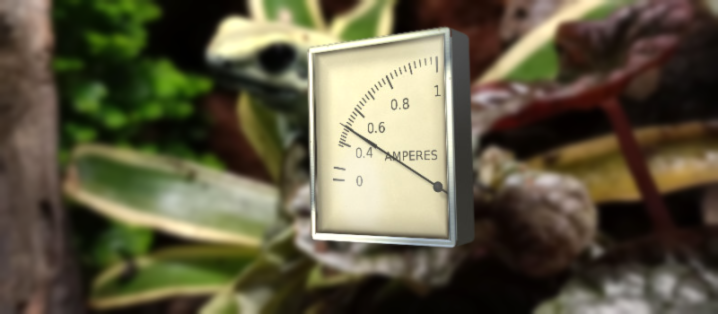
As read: **0.5** A
